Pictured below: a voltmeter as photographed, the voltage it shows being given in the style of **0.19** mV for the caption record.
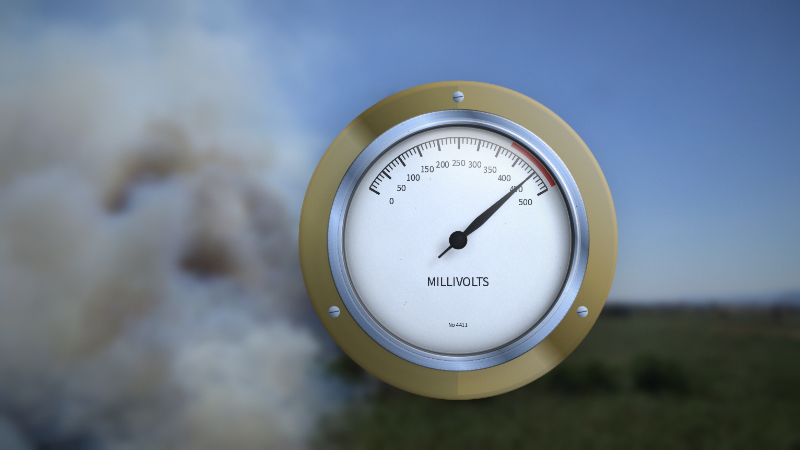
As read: **450** mV
